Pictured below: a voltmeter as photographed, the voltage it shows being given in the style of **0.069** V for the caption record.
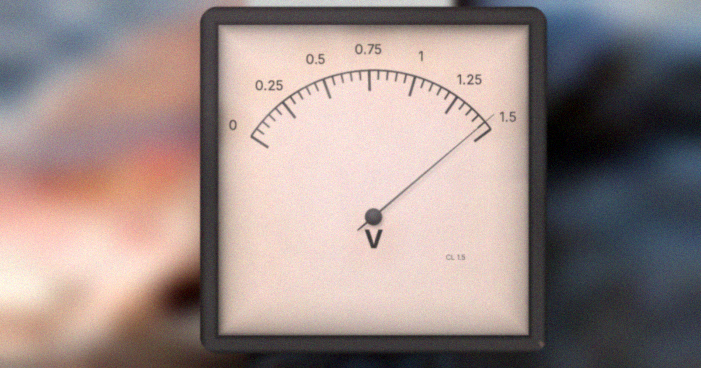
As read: **1.45** V
